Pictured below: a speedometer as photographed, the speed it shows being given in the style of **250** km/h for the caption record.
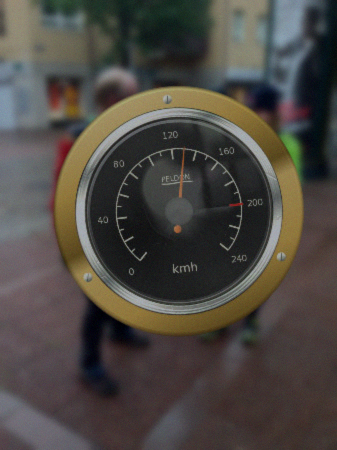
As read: **130** km/h
